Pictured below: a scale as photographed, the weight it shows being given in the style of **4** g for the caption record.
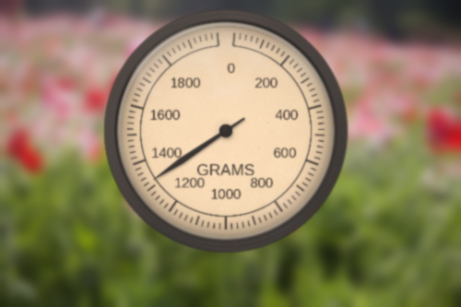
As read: **1320** g
